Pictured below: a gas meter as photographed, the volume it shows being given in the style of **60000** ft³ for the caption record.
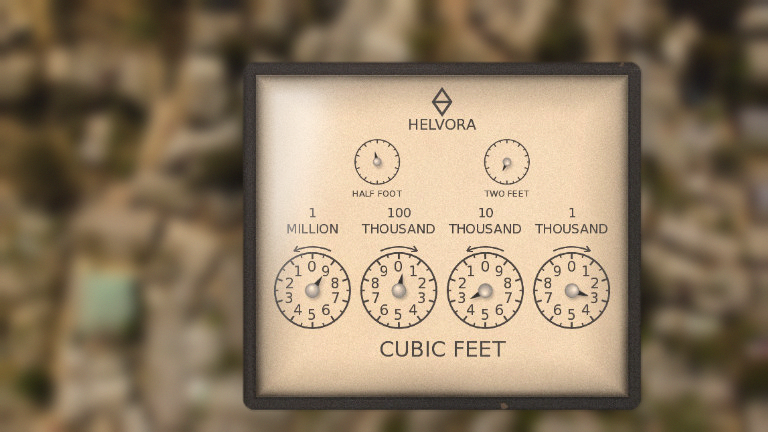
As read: **903300** ft³
